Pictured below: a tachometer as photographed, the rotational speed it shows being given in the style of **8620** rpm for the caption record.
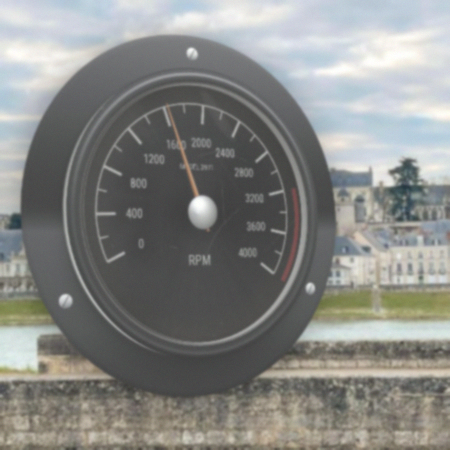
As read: **1600** rpm
